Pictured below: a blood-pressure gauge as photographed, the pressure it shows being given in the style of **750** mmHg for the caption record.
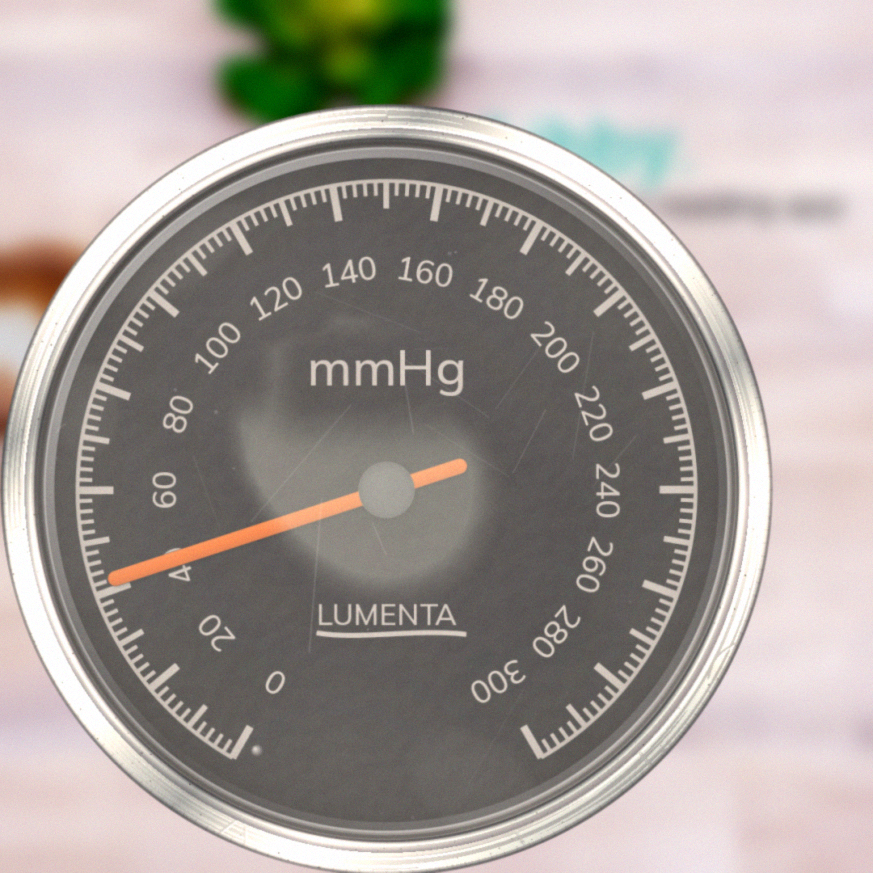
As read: **42** mmHg
